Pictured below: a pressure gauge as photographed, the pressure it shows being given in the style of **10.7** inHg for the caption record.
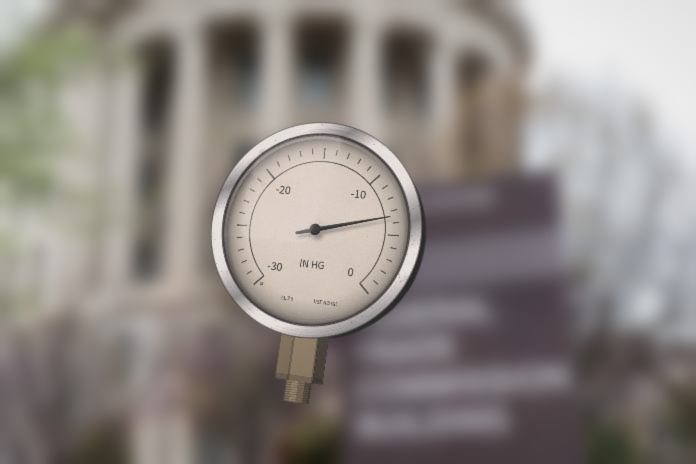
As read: **-6.5** inHg
